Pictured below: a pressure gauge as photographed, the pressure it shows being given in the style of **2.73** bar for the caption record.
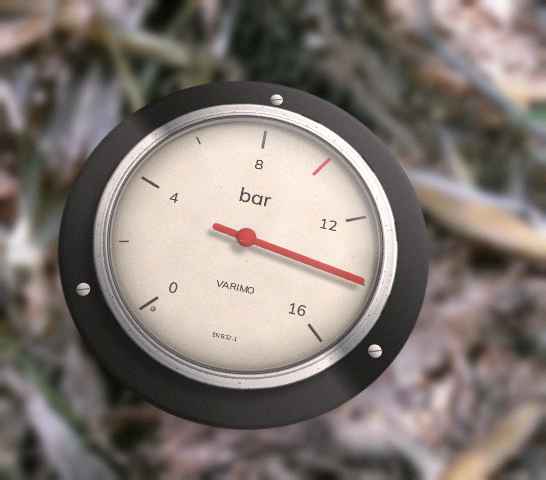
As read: **14** bar
